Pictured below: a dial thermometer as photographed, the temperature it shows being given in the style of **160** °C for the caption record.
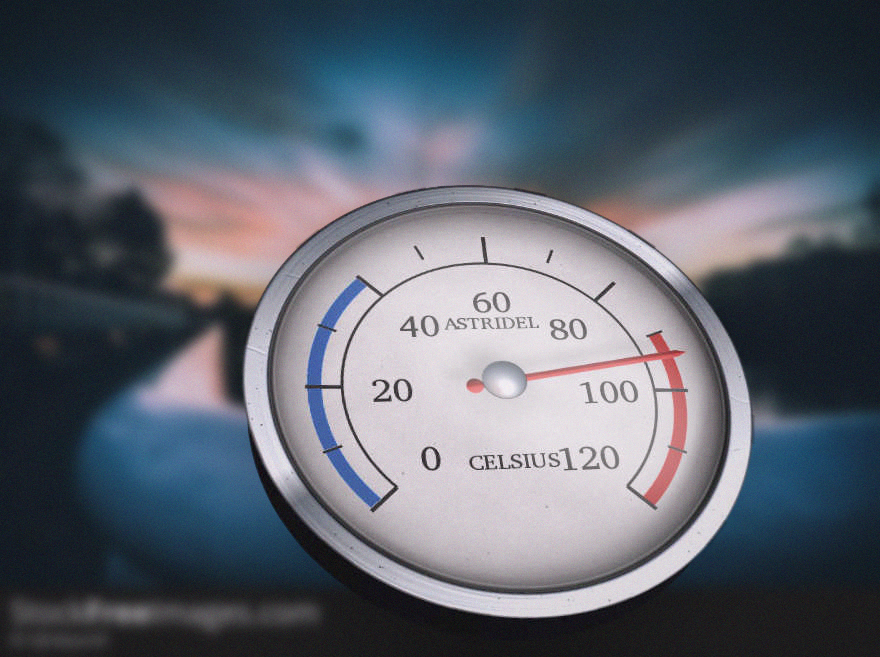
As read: **95** °C
